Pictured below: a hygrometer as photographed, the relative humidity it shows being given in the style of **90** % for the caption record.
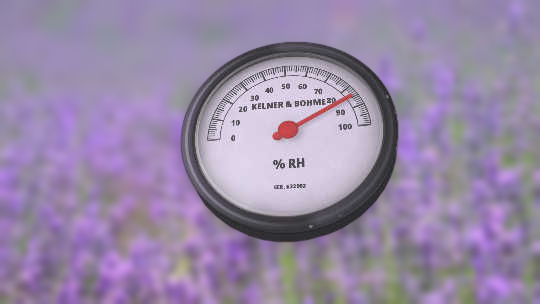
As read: **85** %
